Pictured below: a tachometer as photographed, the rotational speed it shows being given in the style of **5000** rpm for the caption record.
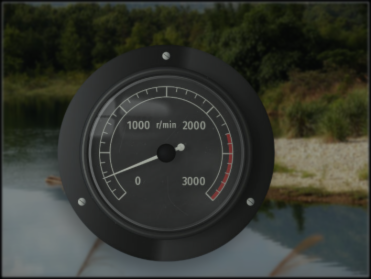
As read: **250** rpm
